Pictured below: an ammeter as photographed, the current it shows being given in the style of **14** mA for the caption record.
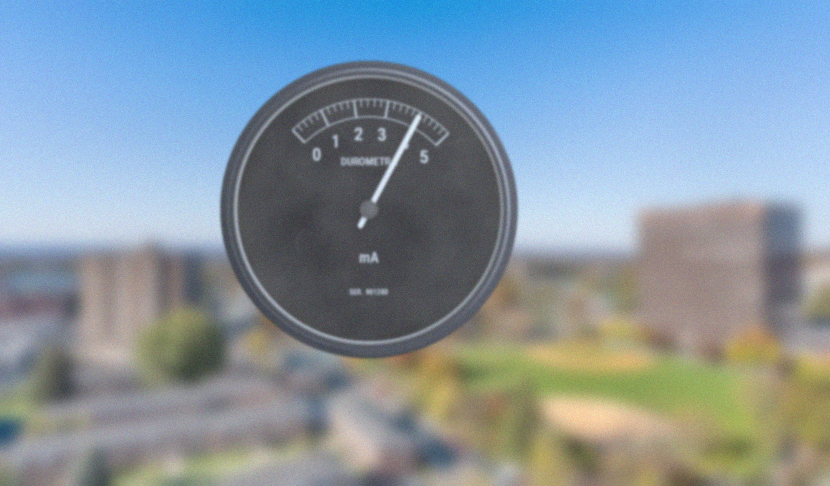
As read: **4** mA
